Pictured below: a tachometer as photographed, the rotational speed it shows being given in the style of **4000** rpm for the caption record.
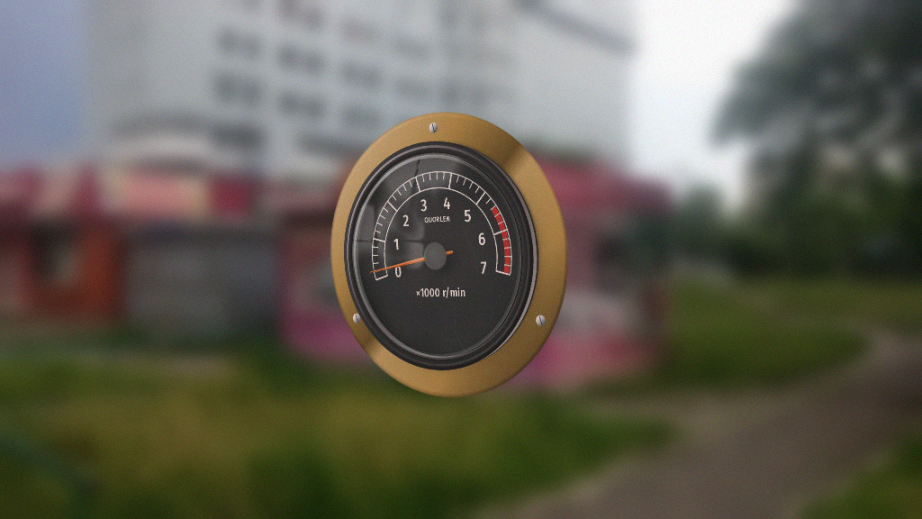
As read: **200** rpm
